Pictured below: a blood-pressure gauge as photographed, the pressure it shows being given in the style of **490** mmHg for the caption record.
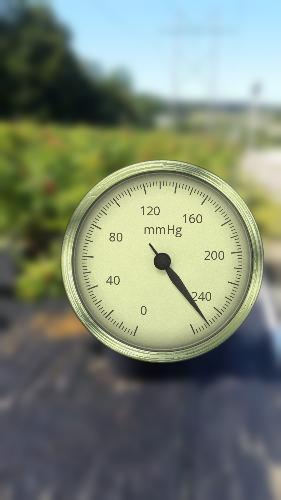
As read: **250** mmHg
